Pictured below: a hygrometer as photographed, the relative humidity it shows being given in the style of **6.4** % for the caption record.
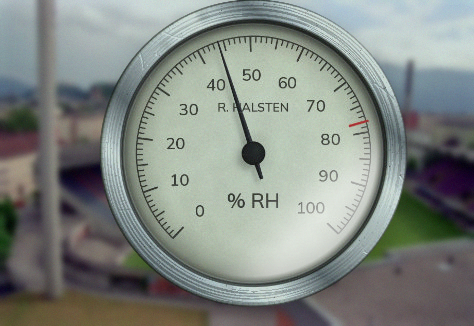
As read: **44** %
